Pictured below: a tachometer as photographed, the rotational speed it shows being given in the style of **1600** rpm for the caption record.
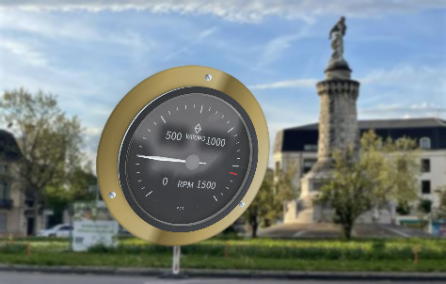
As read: **250** rpm
